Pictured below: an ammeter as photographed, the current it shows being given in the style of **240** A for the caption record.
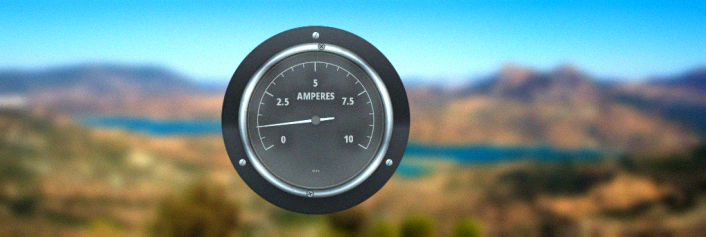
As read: **1** A
